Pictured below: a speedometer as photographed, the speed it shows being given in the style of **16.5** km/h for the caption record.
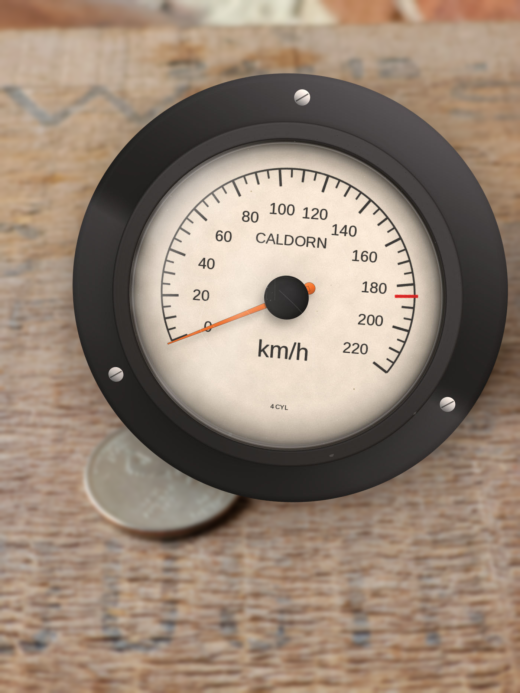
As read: **0** km/h
